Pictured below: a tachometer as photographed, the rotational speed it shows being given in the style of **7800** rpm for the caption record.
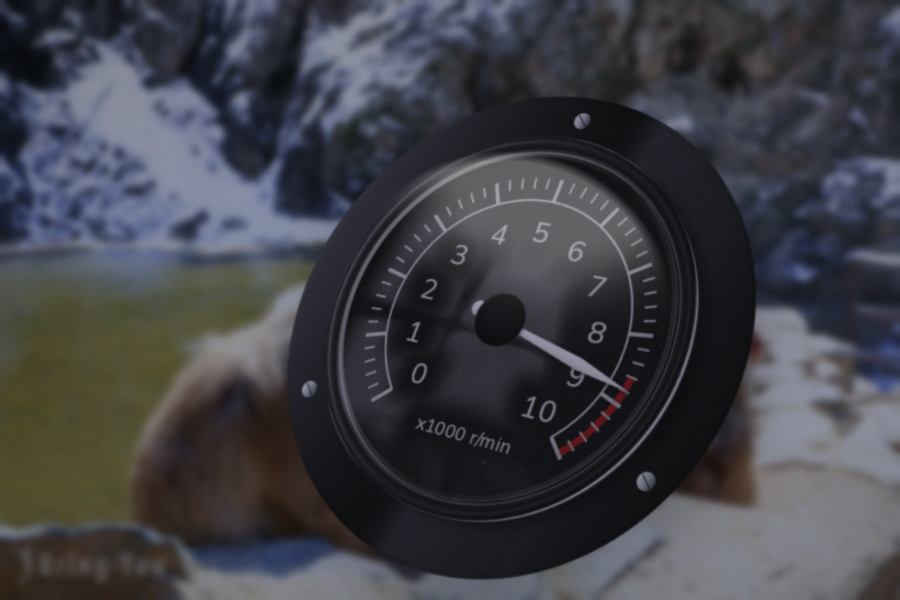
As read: **8800** rpm
